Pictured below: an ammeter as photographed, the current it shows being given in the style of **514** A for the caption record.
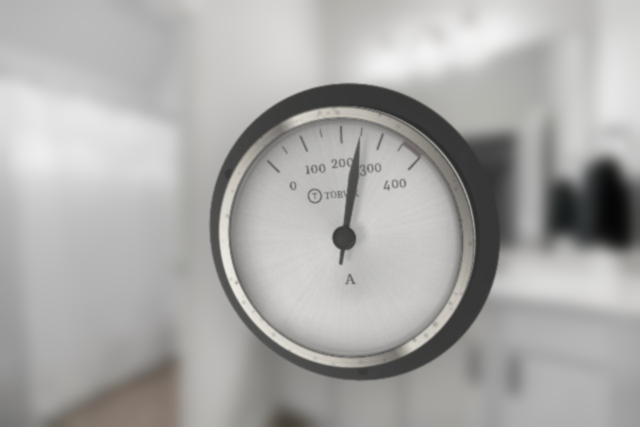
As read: **250** A
